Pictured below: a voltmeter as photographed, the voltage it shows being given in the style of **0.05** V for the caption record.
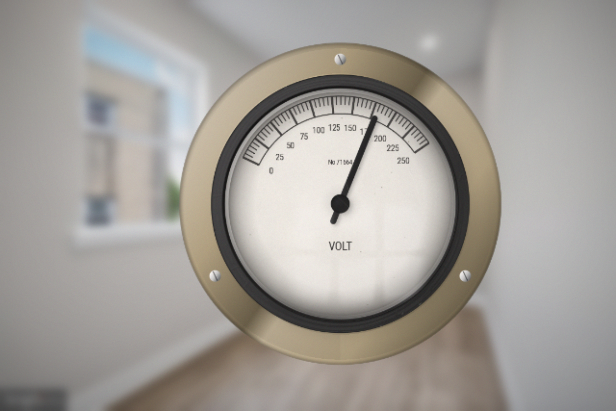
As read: **180** V
